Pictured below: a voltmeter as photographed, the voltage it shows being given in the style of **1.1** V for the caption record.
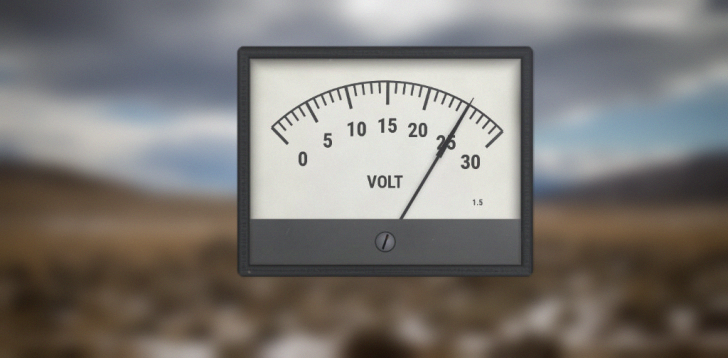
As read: **25** V
